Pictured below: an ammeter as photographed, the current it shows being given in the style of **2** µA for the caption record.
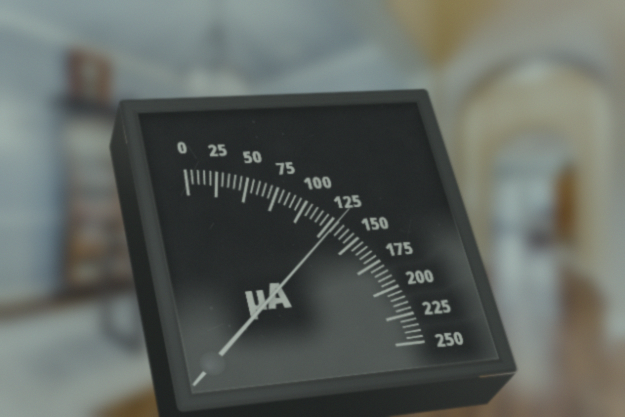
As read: **130** µA
